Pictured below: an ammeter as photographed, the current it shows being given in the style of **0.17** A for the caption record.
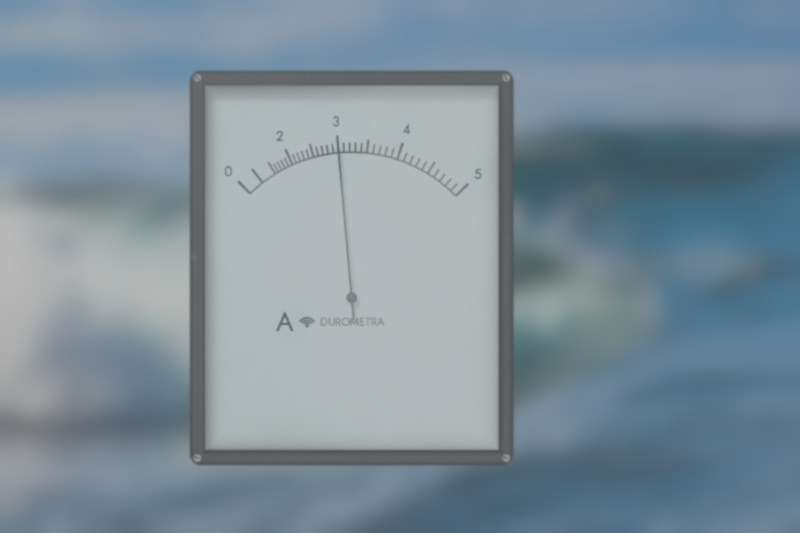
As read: **3** A
